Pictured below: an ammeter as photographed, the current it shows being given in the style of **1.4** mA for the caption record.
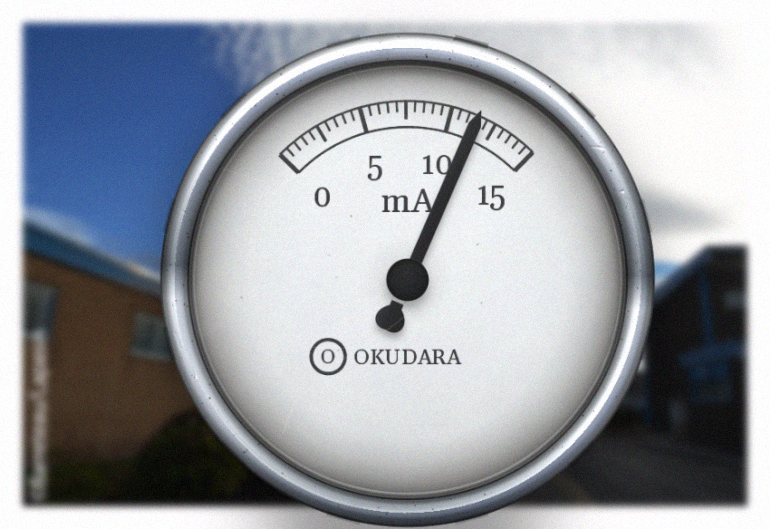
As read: **11.5** mA
